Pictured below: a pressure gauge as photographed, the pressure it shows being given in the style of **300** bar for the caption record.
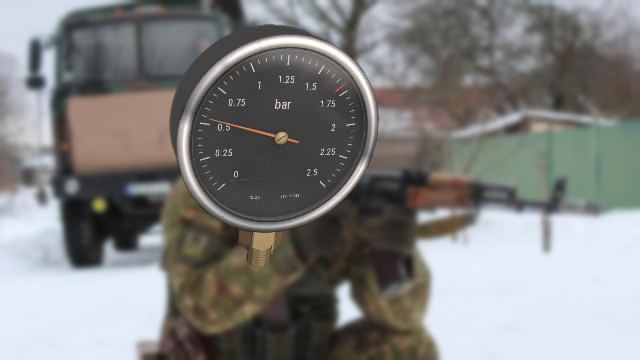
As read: **0.55** bar
